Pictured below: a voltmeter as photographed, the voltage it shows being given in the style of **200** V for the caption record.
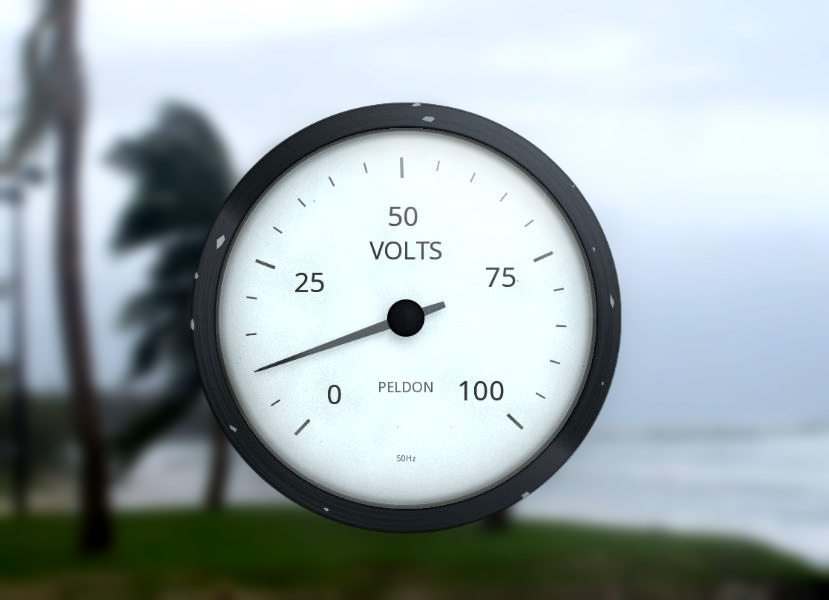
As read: **10** V
